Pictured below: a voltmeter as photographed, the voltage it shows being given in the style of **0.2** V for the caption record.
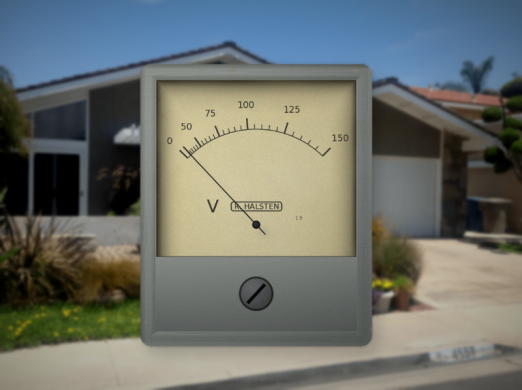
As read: **25** V
